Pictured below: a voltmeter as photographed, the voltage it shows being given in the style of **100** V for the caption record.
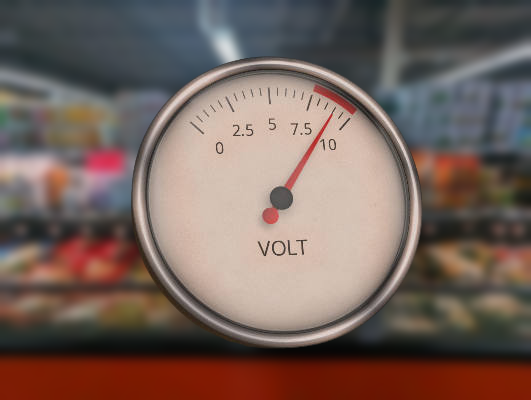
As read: **9** V
